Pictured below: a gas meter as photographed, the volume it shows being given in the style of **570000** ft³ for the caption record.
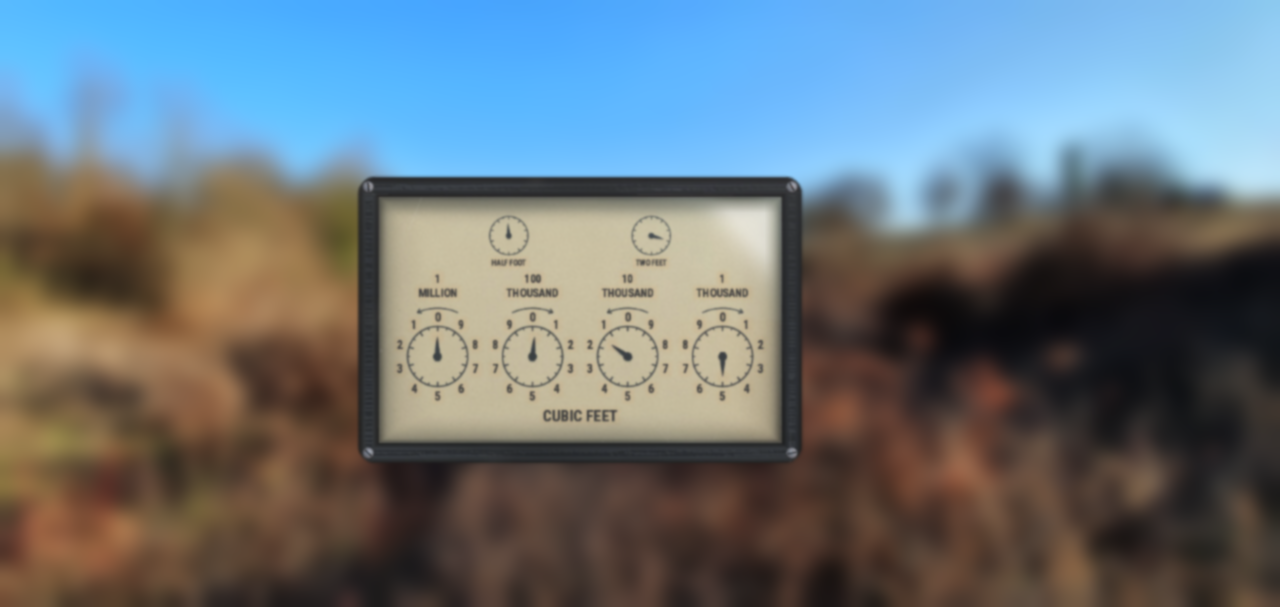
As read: **1500** ft³
